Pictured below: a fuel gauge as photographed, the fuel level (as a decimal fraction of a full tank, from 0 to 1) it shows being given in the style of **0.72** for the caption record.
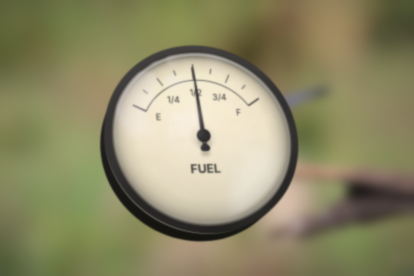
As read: **0.5**
